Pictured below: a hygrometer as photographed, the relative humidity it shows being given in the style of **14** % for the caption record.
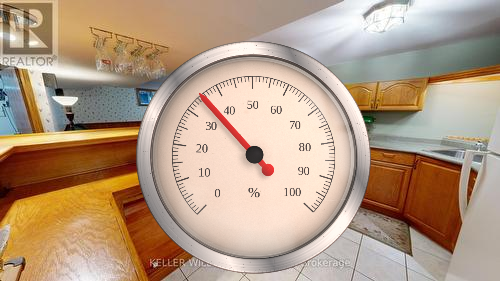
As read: **35** %
